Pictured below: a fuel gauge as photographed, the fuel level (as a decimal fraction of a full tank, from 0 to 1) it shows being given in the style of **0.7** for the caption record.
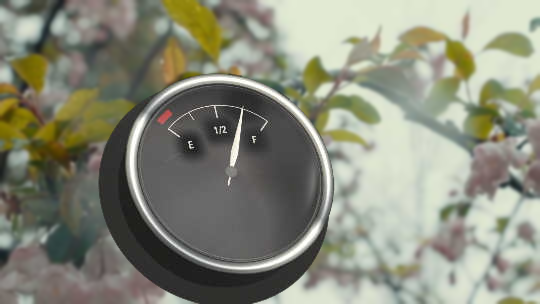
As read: **0.75**
